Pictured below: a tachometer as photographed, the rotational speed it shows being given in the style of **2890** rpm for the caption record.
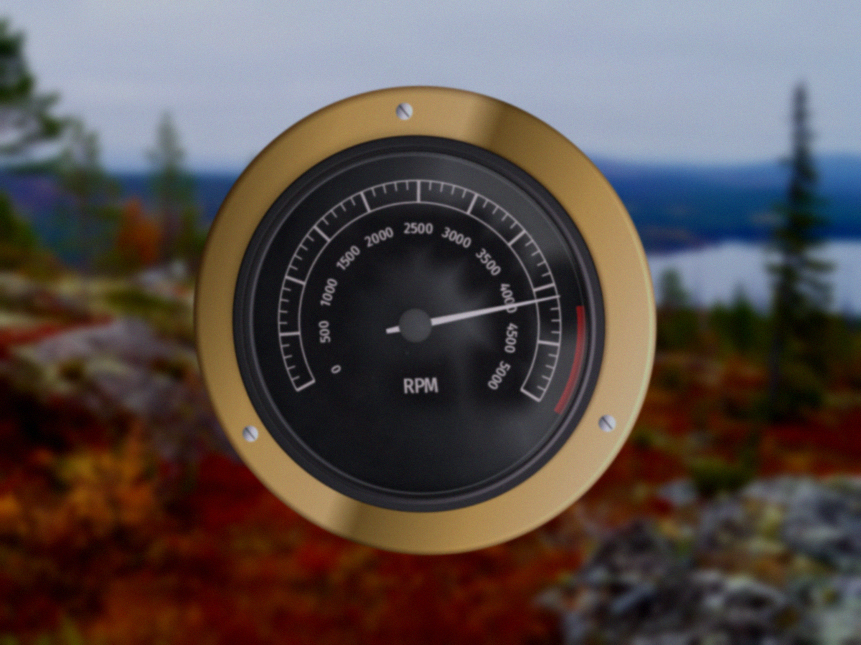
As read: **4100** rpm
